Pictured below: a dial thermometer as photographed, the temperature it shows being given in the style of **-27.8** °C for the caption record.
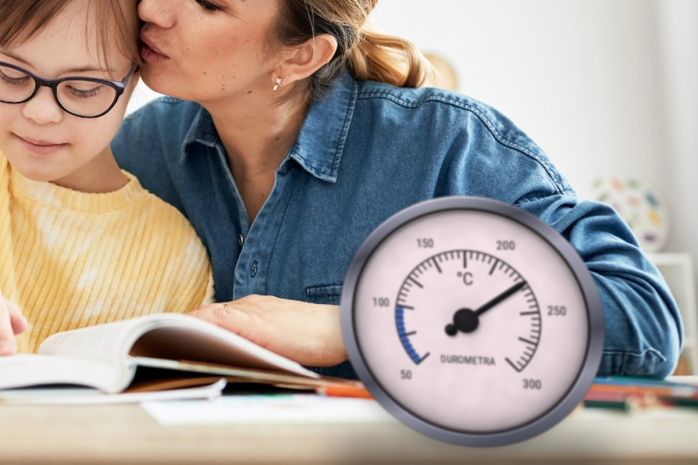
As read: **225** °C
